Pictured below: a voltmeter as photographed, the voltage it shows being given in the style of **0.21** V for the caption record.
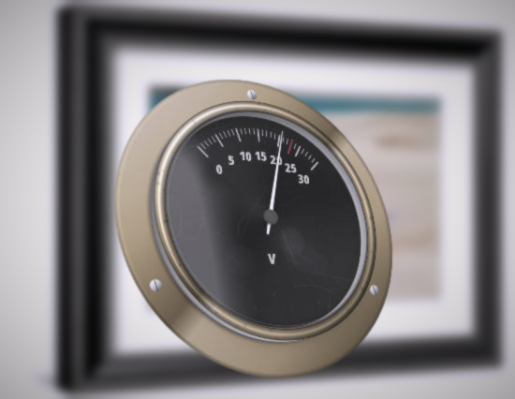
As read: **20** V
